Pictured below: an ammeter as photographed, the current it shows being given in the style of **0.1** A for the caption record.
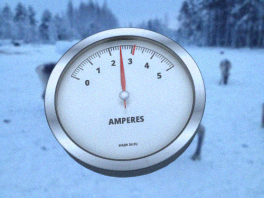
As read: **2.5** A
